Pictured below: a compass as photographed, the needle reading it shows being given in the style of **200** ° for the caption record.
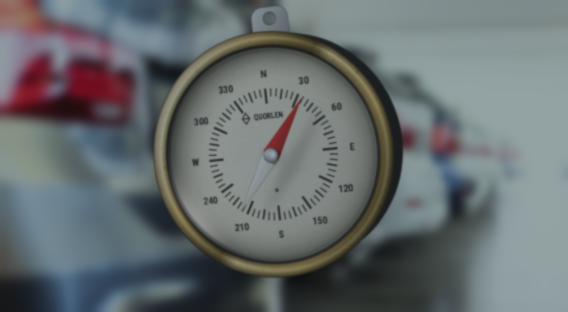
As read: **35** °
